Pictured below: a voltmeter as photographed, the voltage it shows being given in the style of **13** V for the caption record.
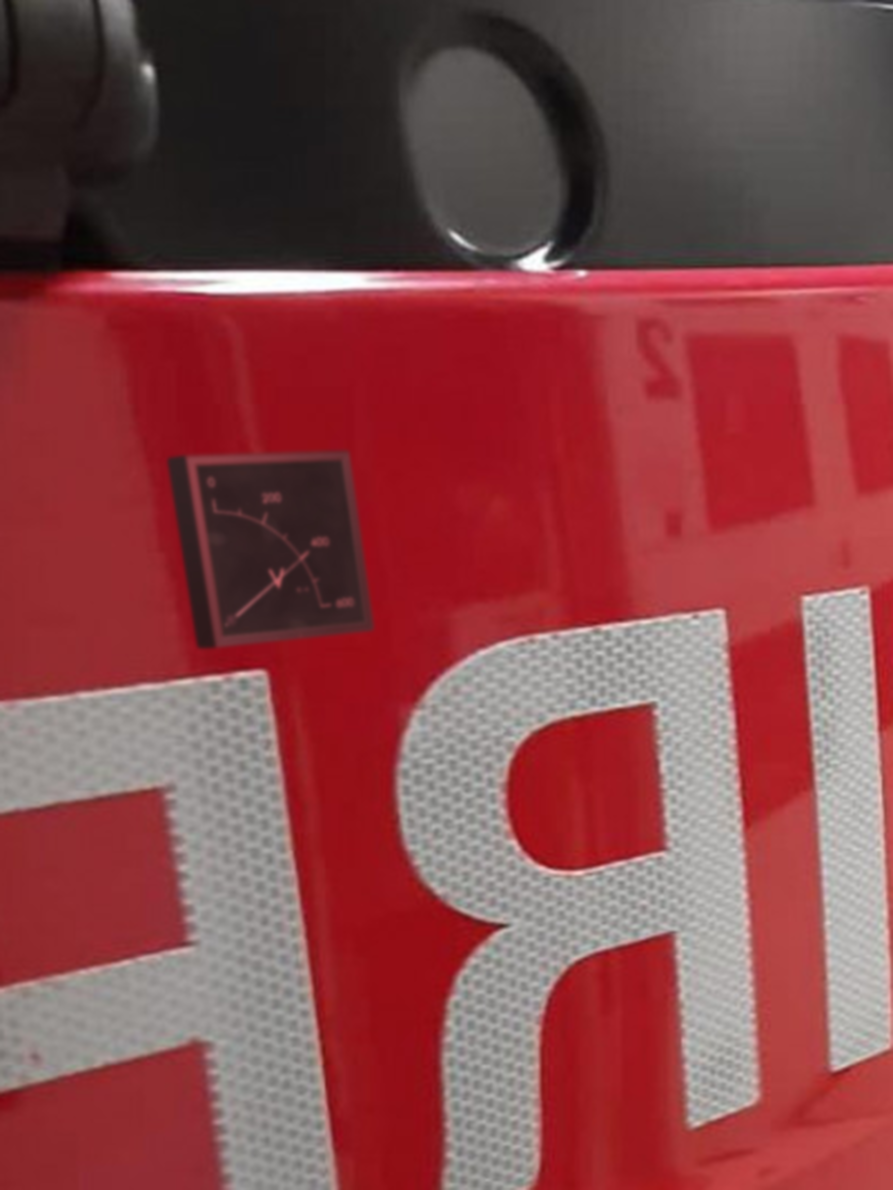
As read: **400** V
